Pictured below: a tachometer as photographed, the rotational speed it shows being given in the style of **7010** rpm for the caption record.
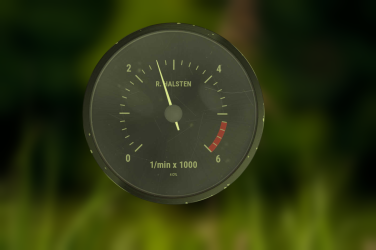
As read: **2600** rpm
